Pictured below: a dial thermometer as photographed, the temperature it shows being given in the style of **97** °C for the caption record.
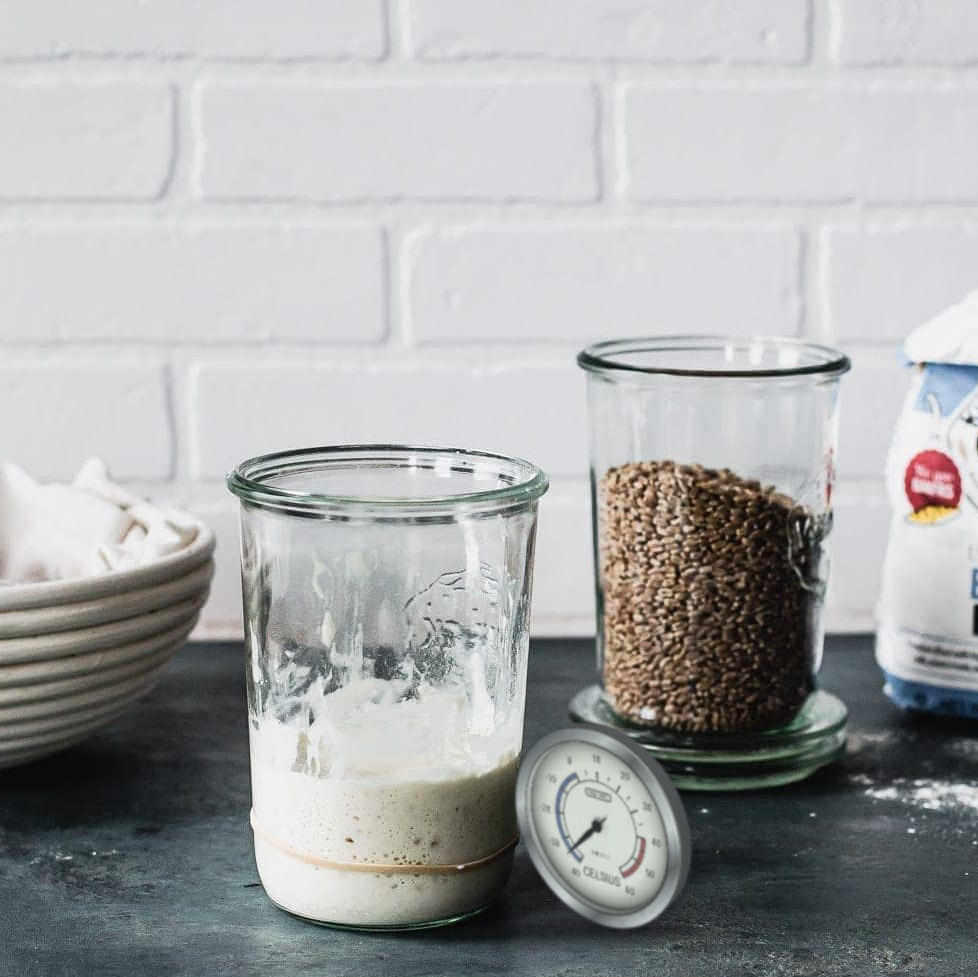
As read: **-35** °C
